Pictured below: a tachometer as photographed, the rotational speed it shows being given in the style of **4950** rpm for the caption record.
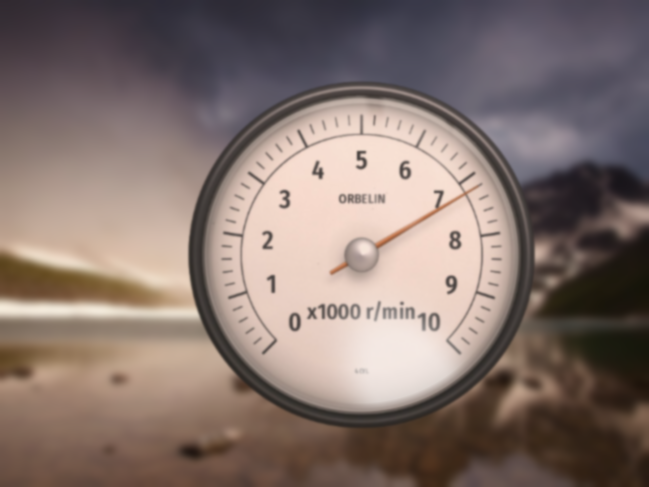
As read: **7200** rpm
